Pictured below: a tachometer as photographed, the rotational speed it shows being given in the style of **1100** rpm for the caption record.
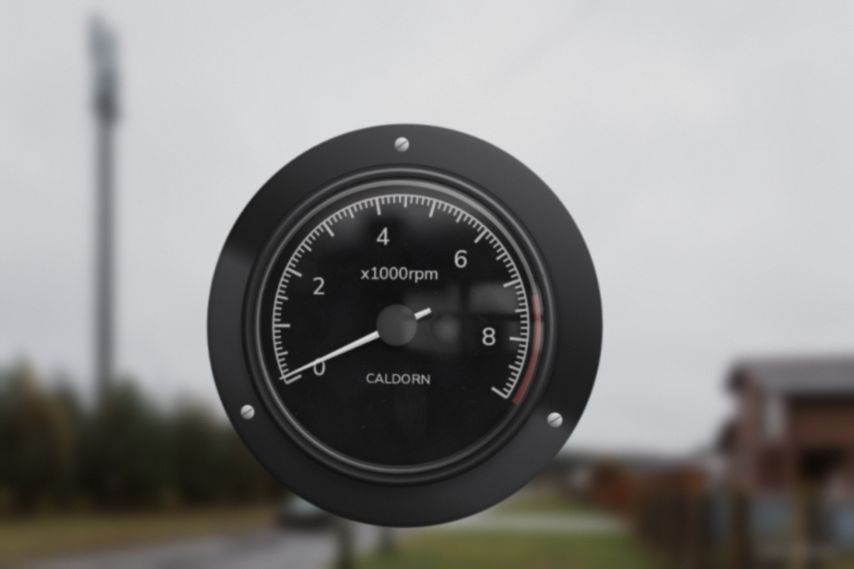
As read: **100** rpm
